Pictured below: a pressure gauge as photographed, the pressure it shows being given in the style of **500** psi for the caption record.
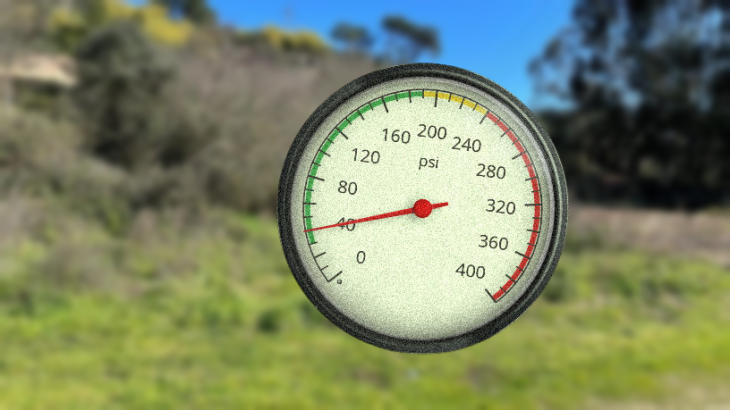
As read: **40** psi
